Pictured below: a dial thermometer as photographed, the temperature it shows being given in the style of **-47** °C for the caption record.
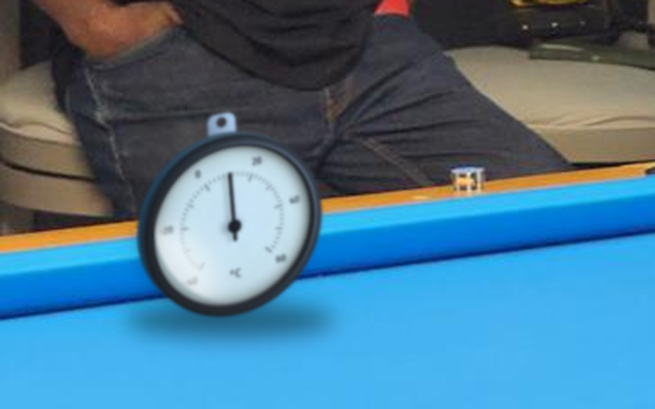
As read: **10** °C
